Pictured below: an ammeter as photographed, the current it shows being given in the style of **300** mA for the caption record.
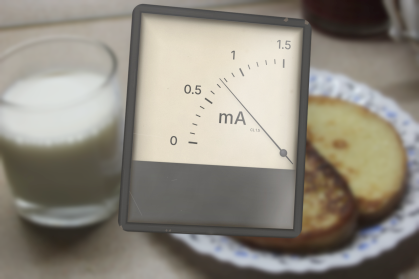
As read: **0.75** mA
